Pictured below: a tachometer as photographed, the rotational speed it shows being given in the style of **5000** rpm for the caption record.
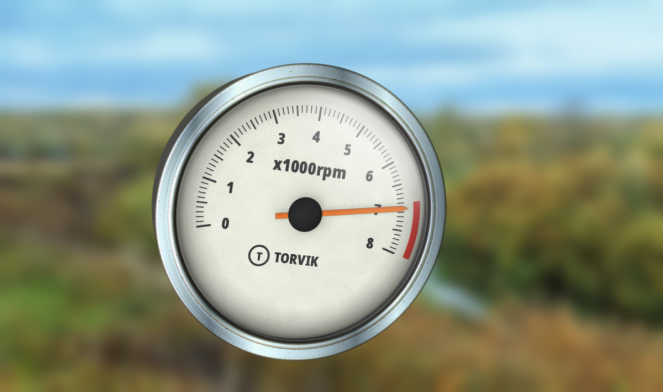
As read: **7000** rpm
